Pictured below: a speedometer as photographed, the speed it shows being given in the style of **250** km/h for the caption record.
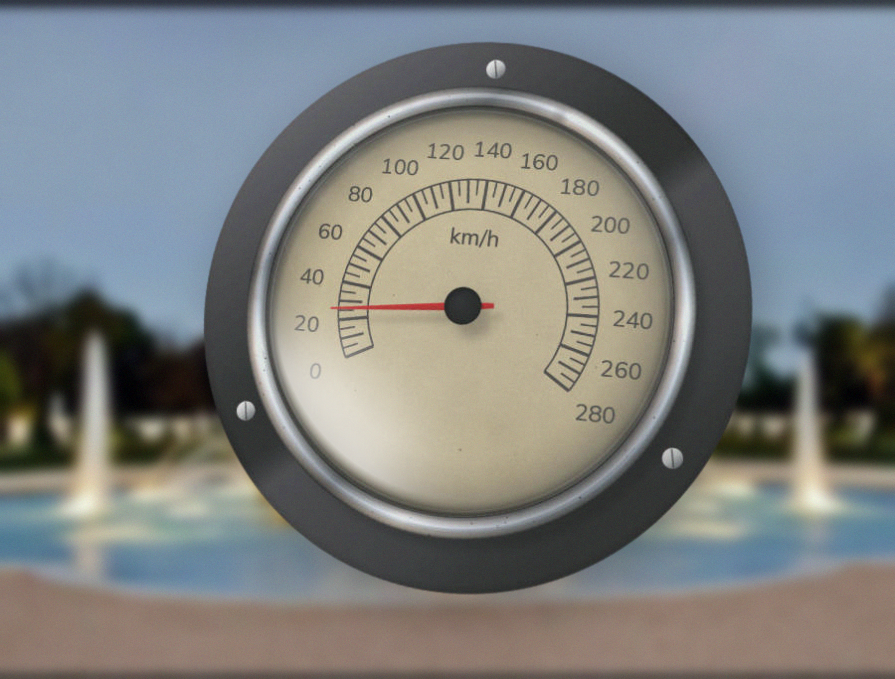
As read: **25** km/h
